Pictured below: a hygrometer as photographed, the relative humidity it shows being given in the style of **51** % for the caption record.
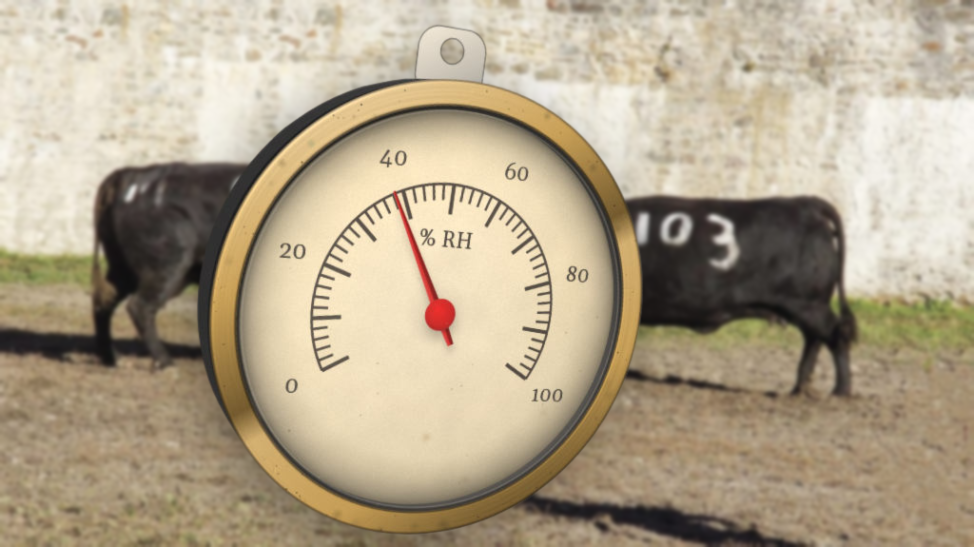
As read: **38** %
